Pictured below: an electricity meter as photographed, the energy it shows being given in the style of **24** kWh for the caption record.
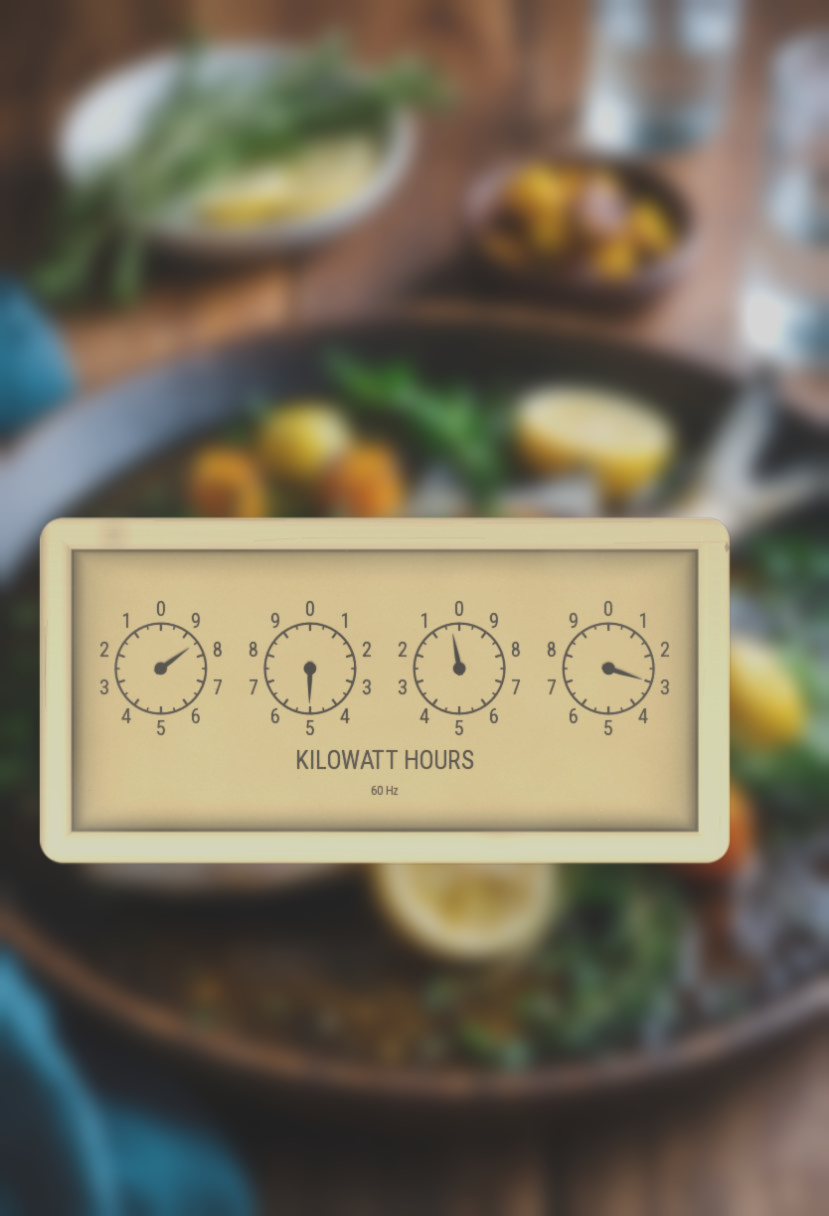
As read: **8503** kWh
